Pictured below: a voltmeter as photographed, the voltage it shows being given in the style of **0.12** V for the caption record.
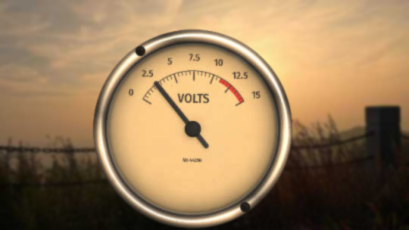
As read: **2.5** V
